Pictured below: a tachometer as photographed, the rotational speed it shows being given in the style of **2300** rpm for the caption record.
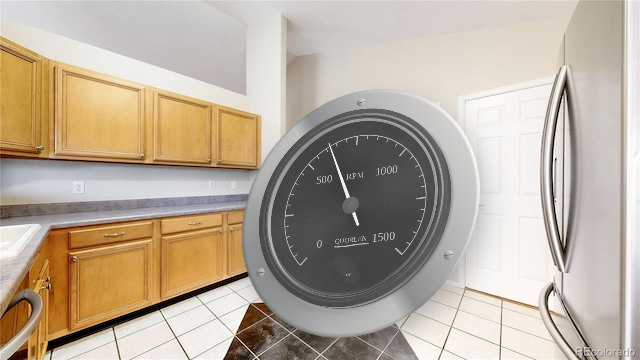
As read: **625** rpm
